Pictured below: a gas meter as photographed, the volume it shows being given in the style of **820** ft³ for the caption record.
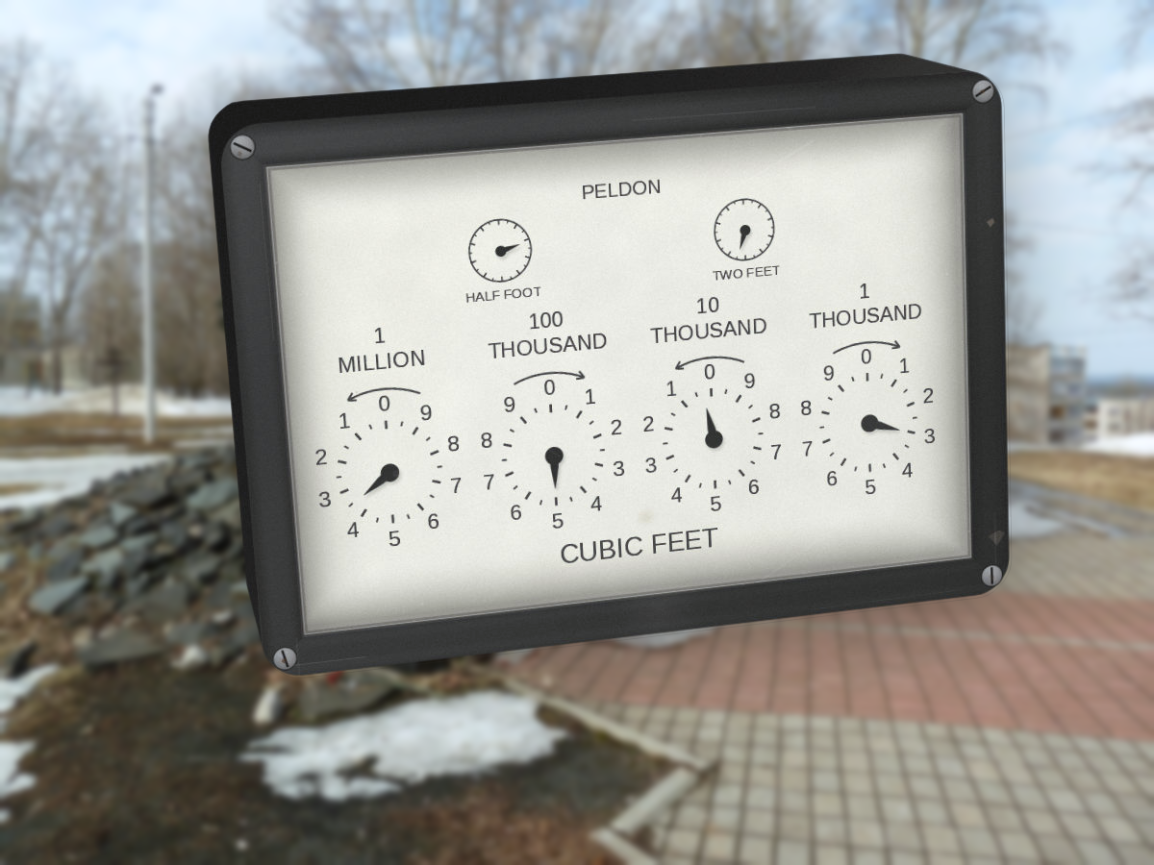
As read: **350300** ft³
